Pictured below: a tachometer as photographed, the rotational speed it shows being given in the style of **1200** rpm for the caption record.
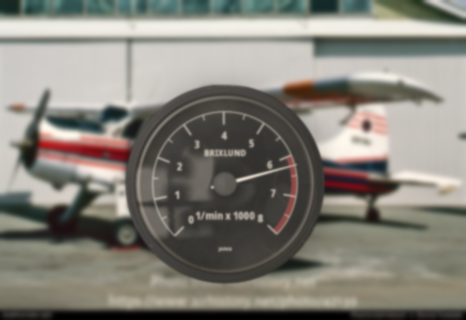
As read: **6250** rpm
